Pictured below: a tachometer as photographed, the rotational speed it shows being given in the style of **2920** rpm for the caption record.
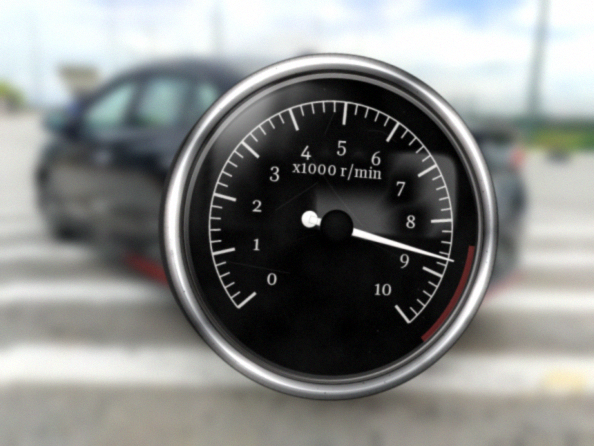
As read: **8700** rpm
